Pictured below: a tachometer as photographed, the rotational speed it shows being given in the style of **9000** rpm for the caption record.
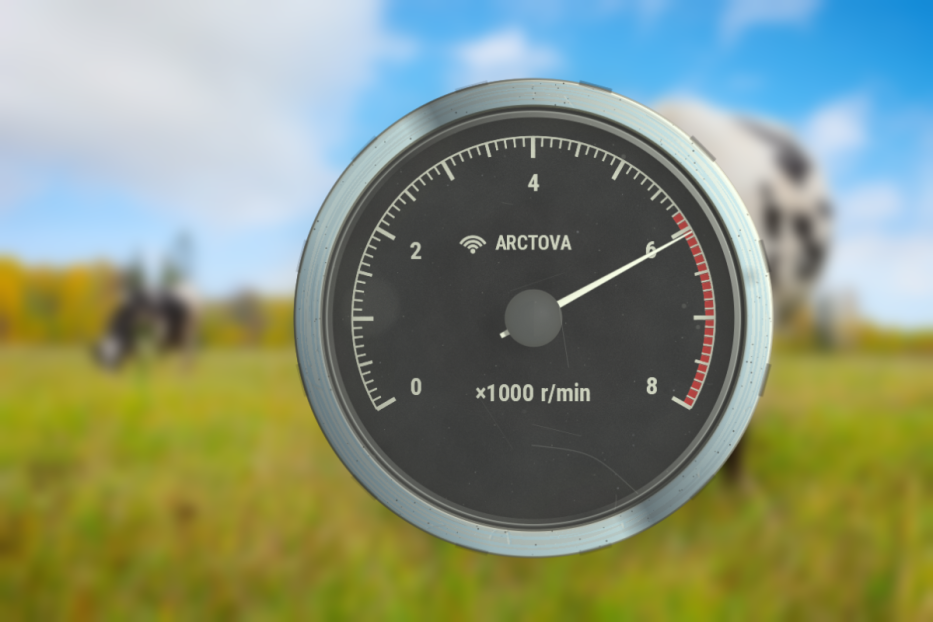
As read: **6050** rpm
